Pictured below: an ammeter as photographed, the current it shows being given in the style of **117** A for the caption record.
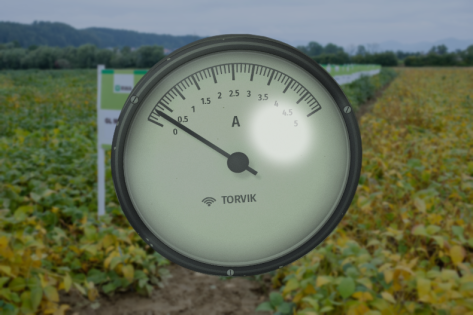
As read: **0.3** A
